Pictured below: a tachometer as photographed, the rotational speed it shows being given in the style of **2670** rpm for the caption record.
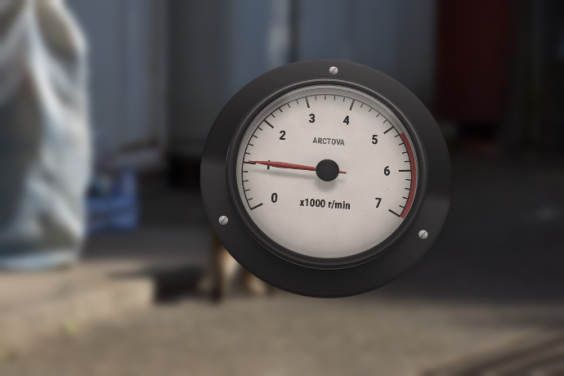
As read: **1000** rpm
